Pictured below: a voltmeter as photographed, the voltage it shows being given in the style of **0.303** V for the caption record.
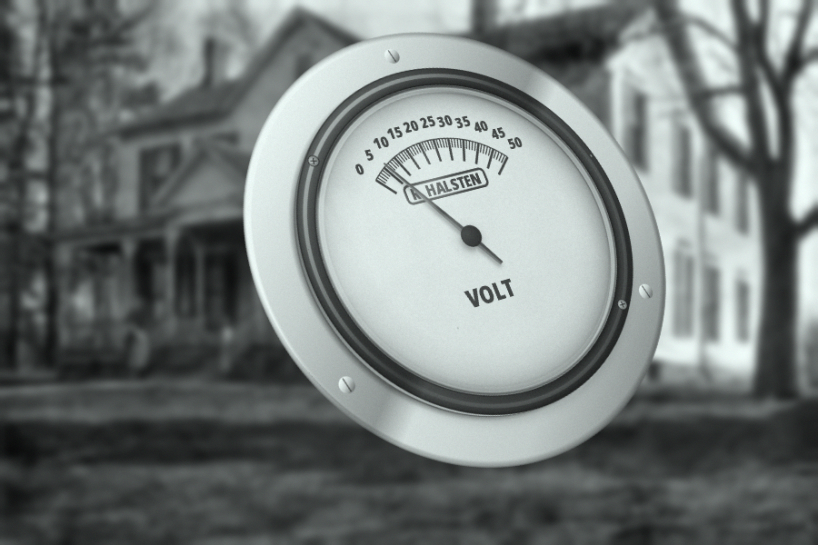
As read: **5** V
